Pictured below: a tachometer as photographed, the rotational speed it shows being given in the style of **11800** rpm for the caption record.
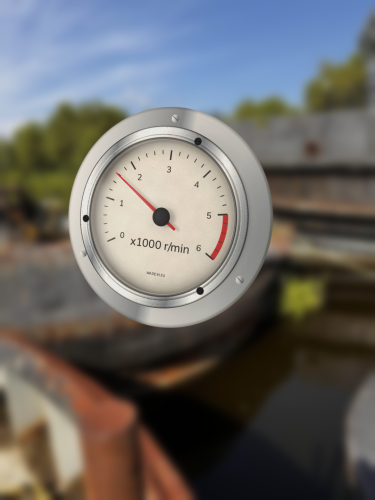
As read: **1600** rpm
